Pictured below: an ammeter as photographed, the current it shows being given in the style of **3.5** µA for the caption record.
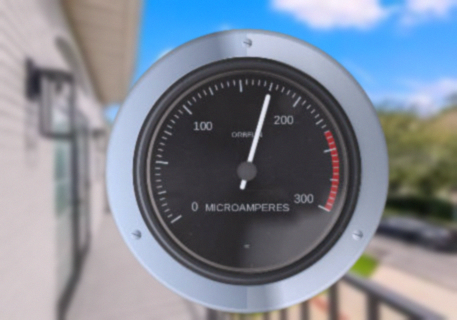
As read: **175** µA
